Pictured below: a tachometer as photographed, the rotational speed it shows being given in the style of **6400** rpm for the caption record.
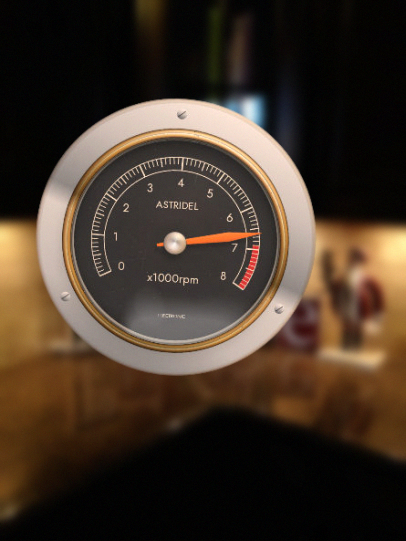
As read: **6600** rpm
